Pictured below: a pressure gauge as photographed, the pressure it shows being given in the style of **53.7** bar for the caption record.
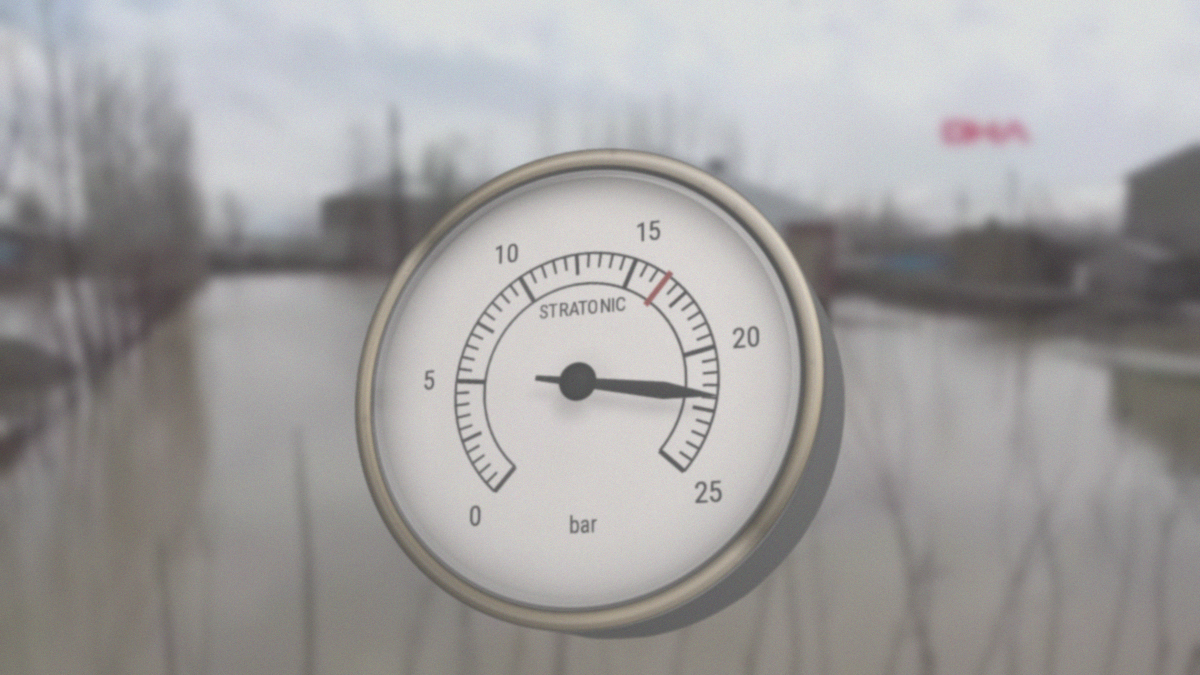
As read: **22** bar
